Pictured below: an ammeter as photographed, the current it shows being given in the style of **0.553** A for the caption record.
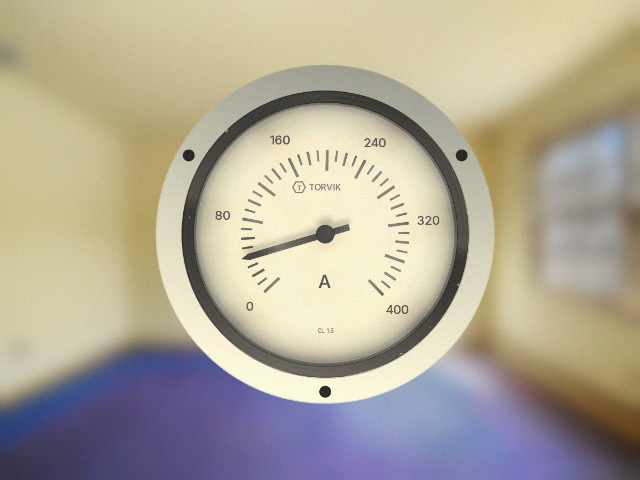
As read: **40** A
